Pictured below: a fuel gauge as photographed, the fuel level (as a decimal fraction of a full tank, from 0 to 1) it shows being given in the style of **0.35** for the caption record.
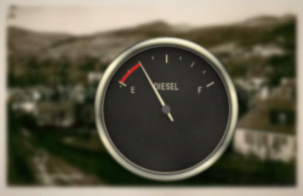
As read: **0.25**
